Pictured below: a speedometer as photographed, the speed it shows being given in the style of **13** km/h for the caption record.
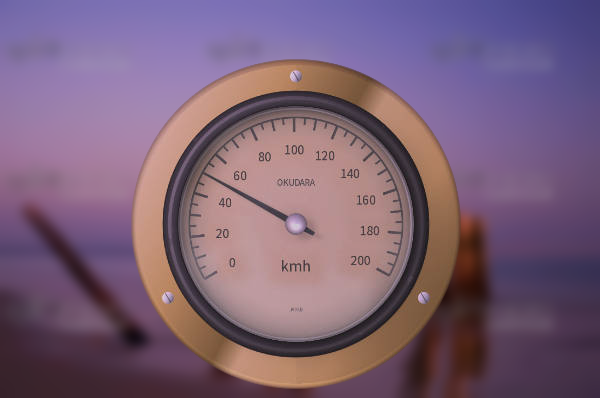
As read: **50** km/h
